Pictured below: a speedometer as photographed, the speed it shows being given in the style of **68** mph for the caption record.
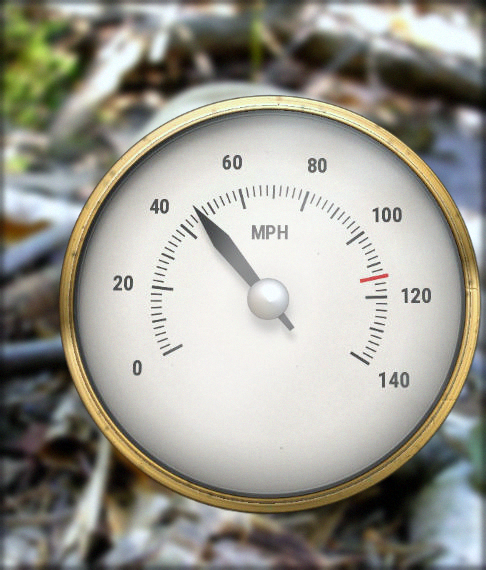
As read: **46** mph
